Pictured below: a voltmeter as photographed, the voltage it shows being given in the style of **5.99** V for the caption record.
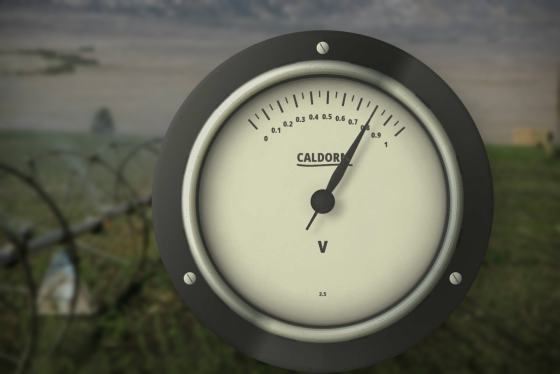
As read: **0.8** V
